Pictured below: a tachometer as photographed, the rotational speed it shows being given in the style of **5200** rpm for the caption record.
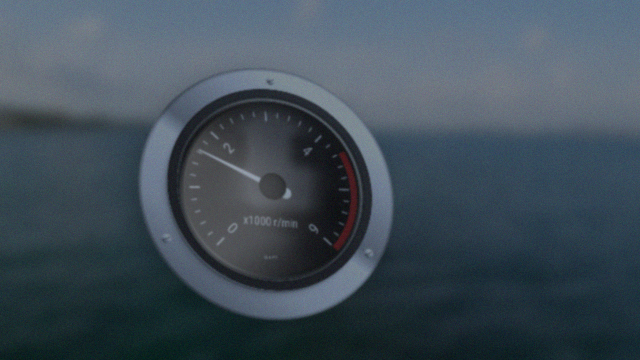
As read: **1600** rpm
